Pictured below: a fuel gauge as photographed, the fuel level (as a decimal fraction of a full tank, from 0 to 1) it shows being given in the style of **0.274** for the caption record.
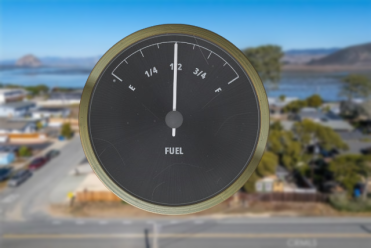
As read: **0.5**
